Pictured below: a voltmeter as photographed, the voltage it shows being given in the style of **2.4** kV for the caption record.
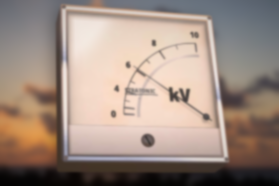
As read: **6** kV
